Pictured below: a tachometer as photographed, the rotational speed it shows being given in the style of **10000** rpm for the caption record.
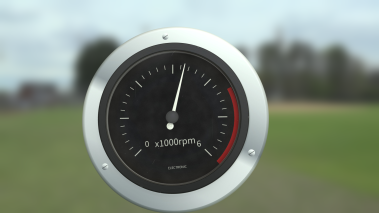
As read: **3300** rpm
